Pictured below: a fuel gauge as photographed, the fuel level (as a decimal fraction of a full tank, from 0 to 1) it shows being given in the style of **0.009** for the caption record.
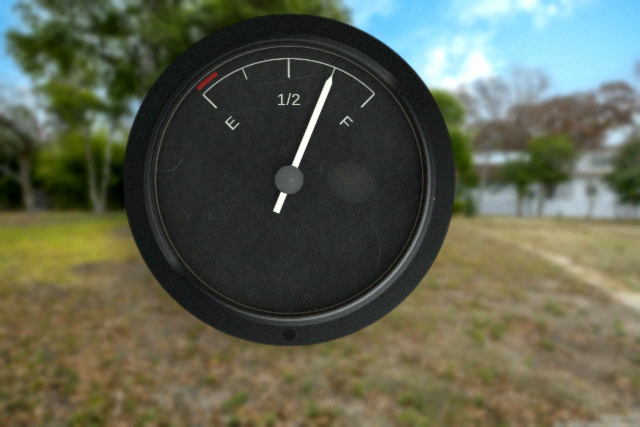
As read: **0.75**
